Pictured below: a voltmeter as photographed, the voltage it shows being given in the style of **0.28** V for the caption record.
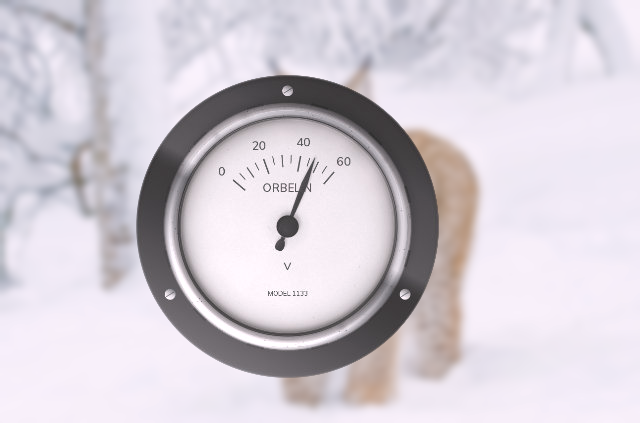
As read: **47.5** V
